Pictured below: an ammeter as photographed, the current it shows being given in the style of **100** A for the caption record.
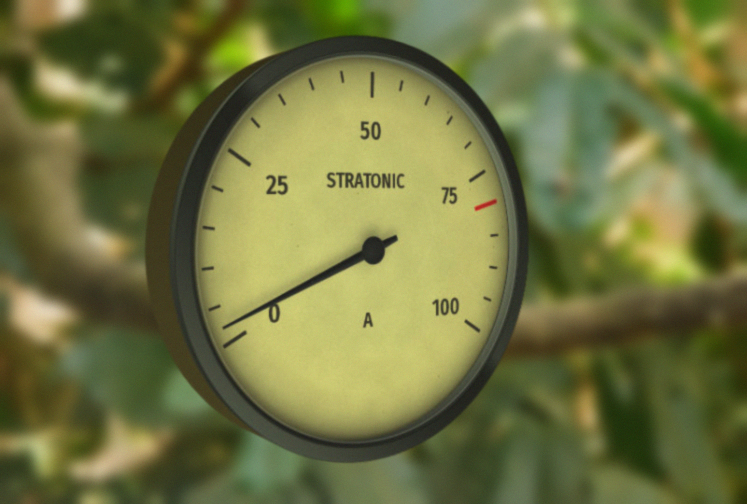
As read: **2.5** A
